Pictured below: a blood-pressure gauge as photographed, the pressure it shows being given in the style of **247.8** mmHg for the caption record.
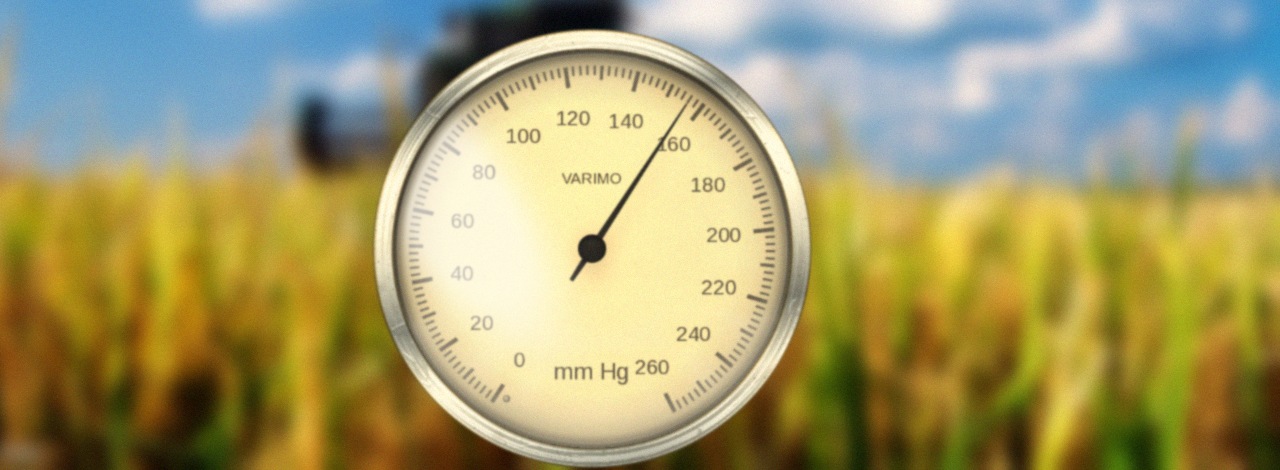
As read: **156** mmHg
